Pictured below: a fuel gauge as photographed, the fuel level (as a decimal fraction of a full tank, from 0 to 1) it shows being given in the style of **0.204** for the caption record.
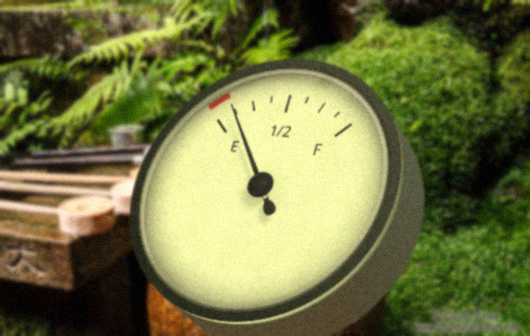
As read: **0.125**
